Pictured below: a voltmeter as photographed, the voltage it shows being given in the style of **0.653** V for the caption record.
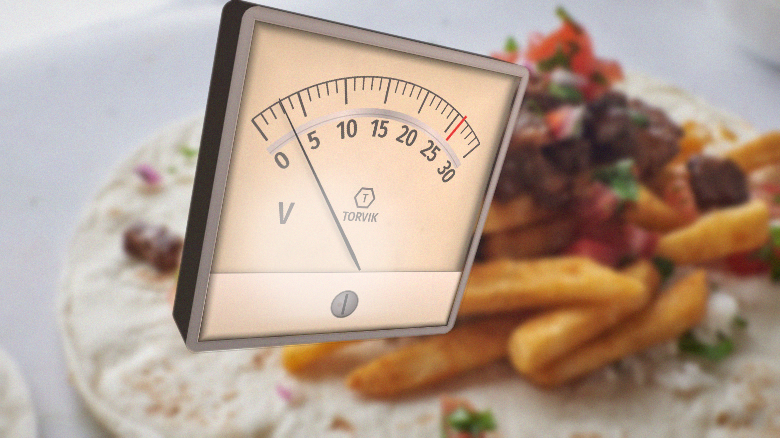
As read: **3** V
